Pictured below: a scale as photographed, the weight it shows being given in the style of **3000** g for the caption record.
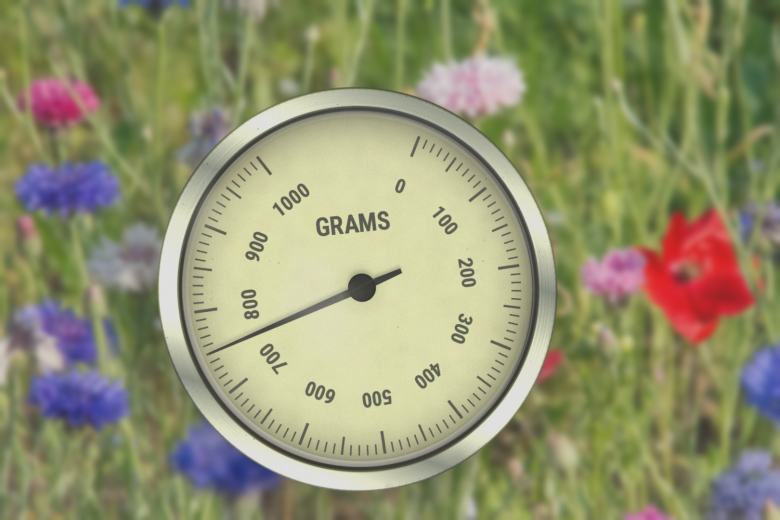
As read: **750** g
